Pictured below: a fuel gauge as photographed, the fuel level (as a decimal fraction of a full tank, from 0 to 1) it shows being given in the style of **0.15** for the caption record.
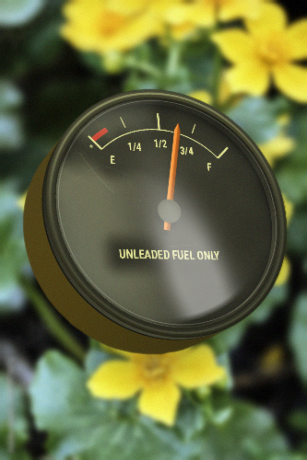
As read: **0.625**
